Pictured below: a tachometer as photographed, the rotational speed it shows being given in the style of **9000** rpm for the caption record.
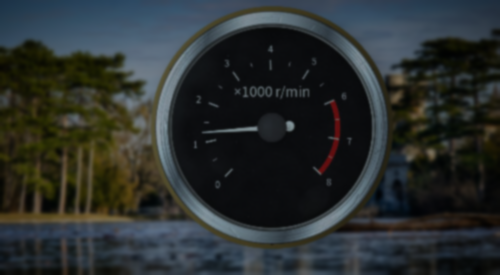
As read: **1250** rpm
